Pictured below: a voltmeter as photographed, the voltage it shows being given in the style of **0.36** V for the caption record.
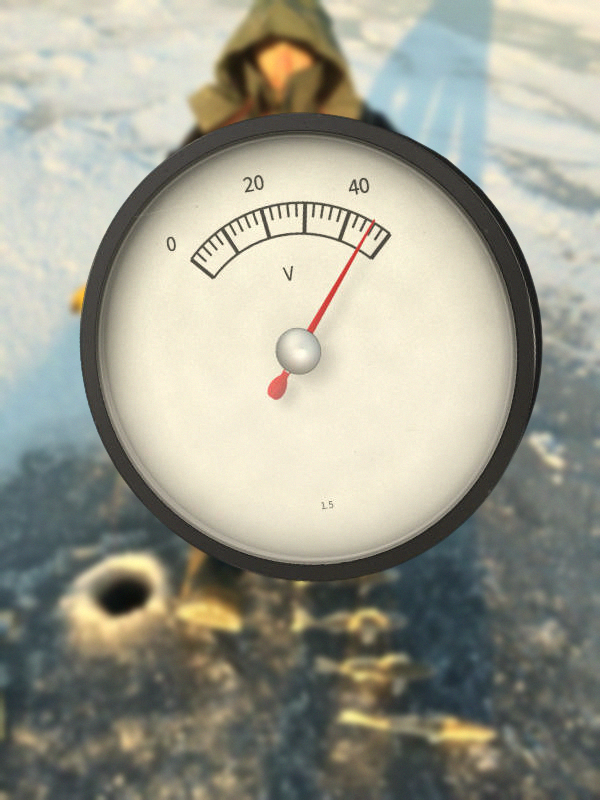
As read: **46** V
